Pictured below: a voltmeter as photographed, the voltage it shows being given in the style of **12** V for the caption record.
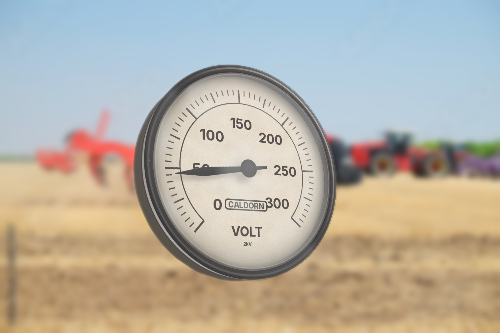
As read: **45** V
